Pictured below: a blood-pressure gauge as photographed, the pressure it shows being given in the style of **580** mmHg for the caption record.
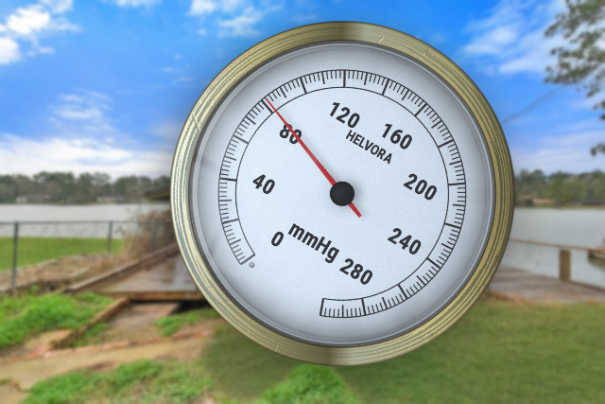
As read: **82** mmHg
